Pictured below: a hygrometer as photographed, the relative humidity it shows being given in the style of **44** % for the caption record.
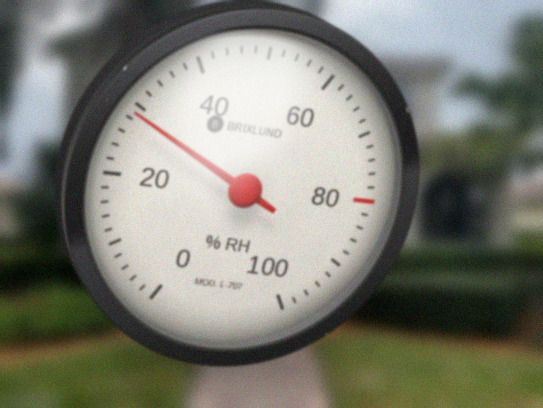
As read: **29** %
